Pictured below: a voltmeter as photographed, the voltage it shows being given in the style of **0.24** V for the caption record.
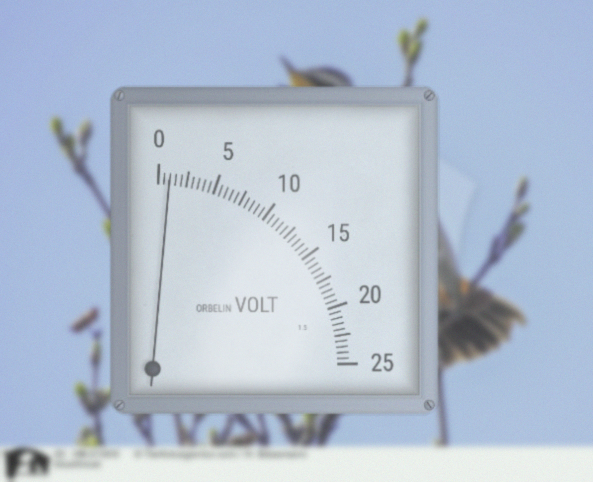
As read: **1** V
